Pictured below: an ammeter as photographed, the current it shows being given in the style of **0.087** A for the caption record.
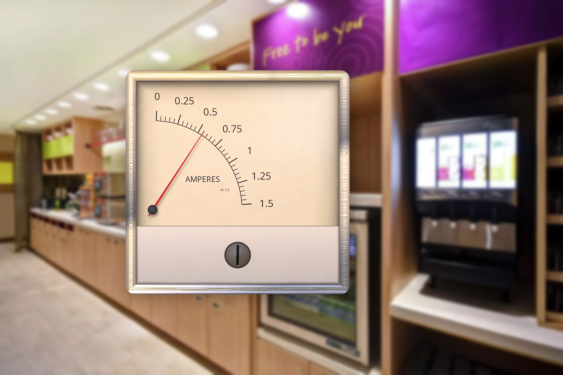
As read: **0.55** A
